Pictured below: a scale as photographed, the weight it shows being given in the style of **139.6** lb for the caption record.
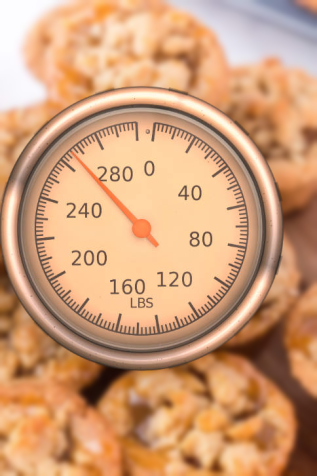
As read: **266** lb
